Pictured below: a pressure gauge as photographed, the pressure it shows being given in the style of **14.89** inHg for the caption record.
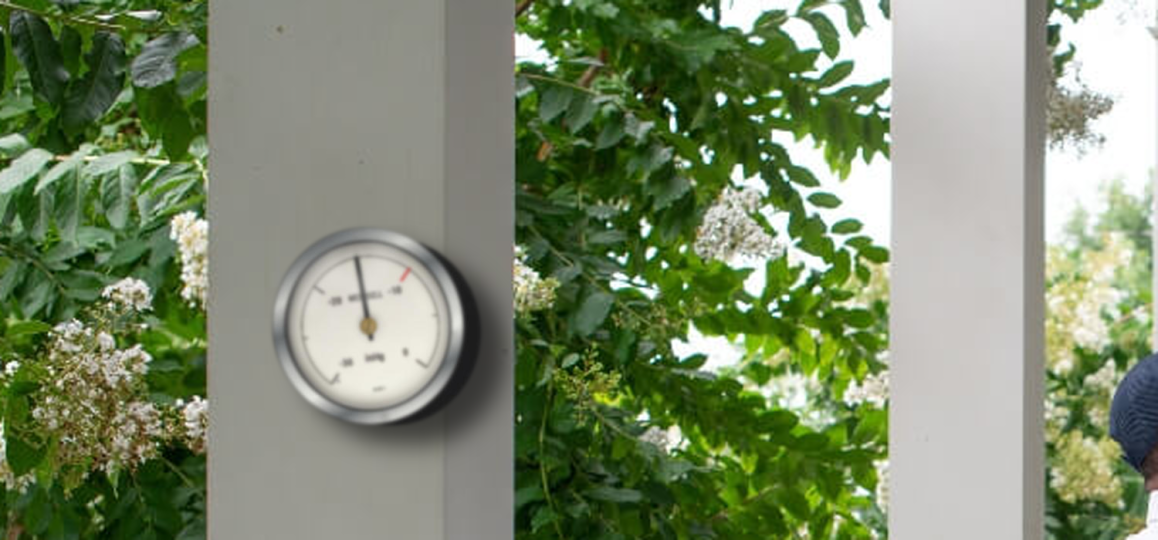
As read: **-15** inHg
